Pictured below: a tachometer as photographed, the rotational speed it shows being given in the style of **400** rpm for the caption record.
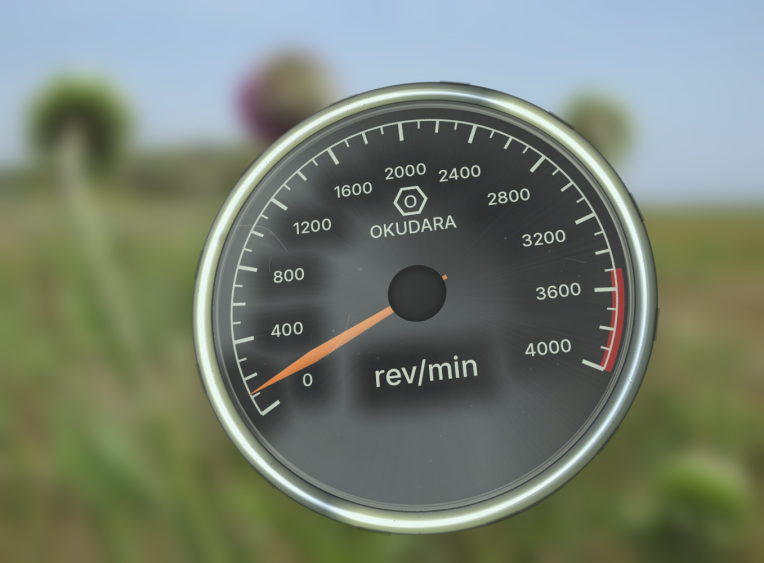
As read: **100** rpm
